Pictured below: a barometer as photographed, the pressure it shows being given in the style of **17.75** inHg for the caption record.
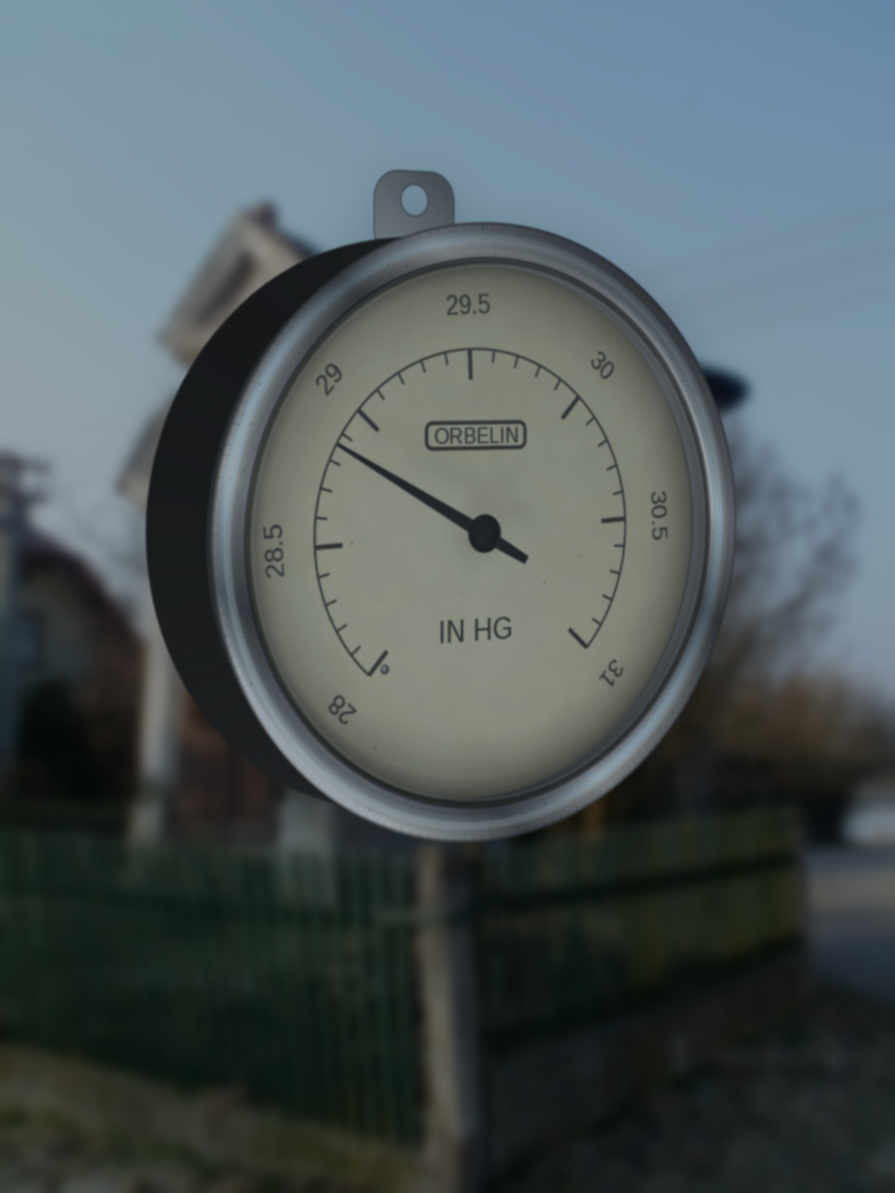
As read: **28.85** inHg
